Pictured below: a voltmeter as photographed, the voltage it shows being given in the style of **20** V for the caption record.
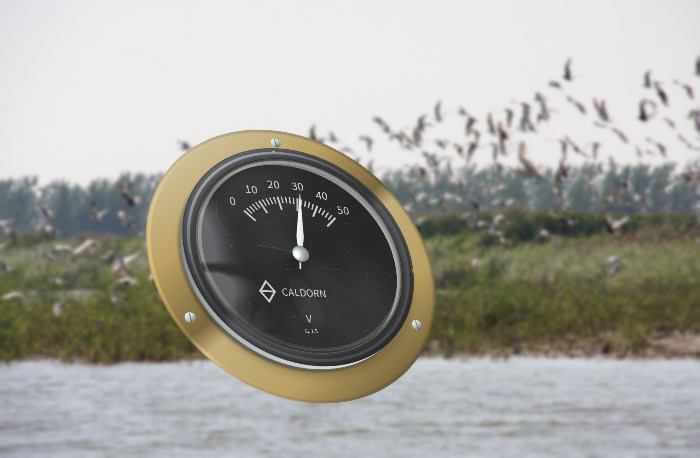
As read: **30** V
